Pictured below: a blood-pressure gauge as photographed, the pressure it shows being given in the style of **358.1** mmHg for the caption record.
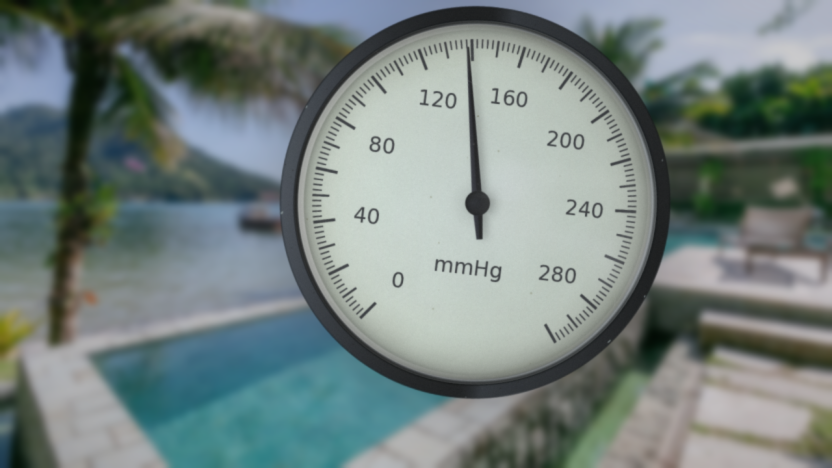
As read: **138** mmHg
